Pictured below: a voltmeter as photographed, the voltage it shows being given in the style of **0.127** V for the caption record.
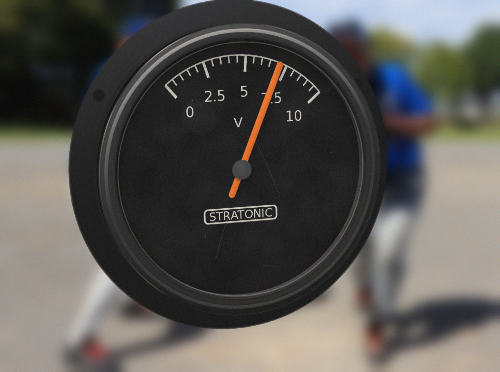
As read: **7** V
